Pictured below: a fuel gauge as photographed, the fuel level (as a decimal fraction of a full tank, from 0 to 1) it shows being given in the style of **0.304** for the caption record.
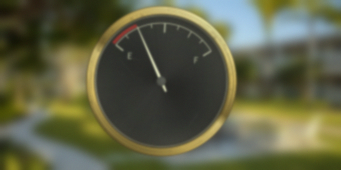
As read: **0.25**
